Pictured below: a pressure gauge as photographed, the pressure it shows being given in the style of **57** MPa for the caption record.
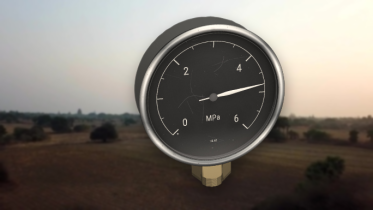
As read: **4.75** MPa
